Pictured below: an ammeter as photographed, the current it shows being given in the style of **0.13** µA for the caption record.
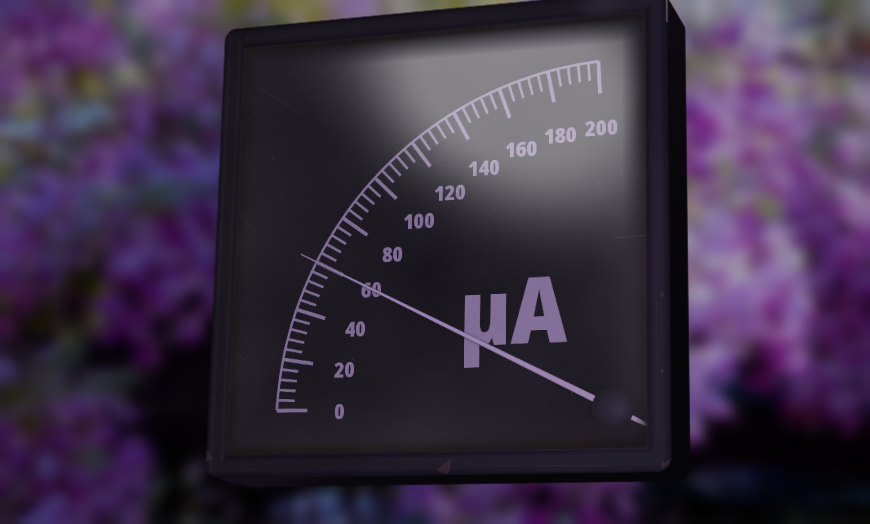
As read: **60** µA
